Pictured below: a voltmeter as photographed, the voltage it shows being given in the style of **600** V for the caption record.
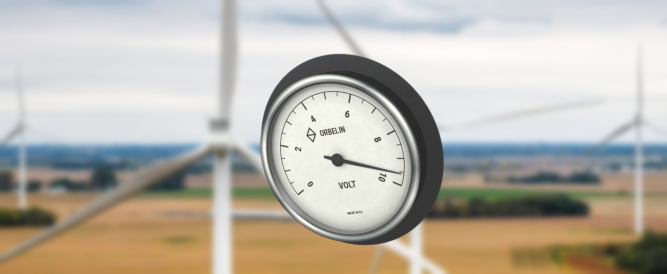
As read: **9.5** V
